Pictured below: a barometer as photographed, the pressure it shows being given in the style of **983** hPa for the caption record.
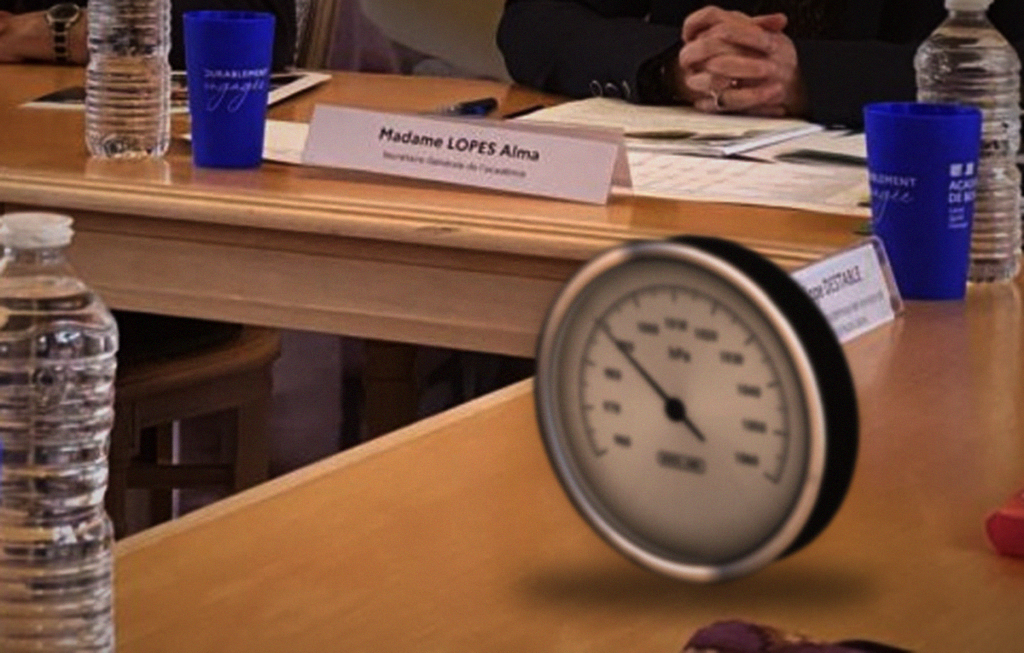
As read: **990** hPa
